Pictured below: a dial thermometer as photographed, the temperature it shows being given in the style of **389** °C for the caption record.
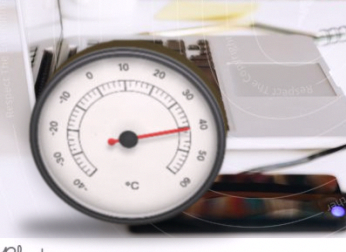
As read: **40** °C
